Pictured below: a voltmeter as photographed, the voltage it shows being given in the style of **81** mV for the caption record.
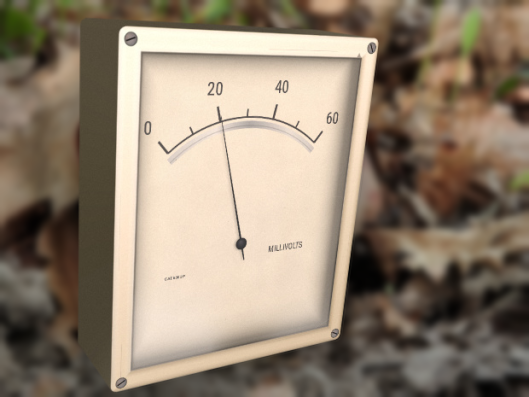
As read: **20** mV
